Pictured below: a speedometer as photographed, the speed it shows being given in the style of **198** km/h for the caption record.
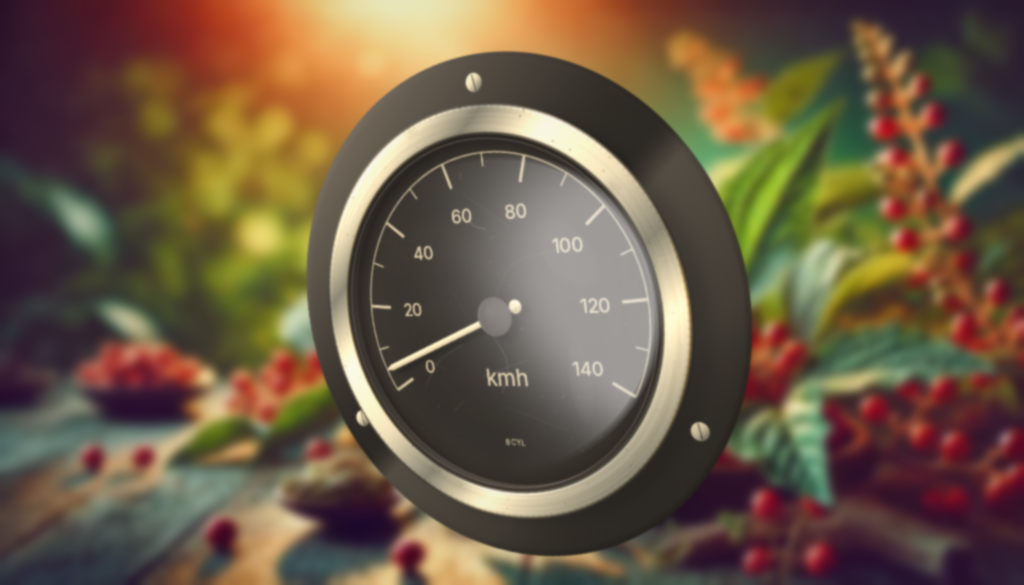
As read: **5** km/h
